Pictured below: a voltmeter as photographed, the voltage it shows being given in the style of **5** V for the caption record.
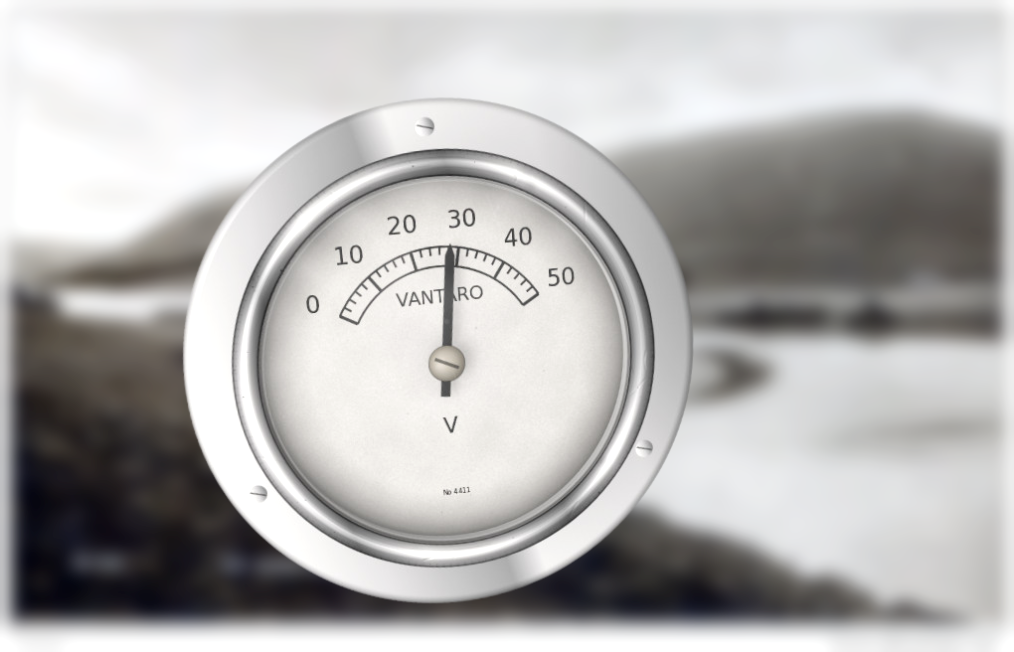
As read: **28** V
